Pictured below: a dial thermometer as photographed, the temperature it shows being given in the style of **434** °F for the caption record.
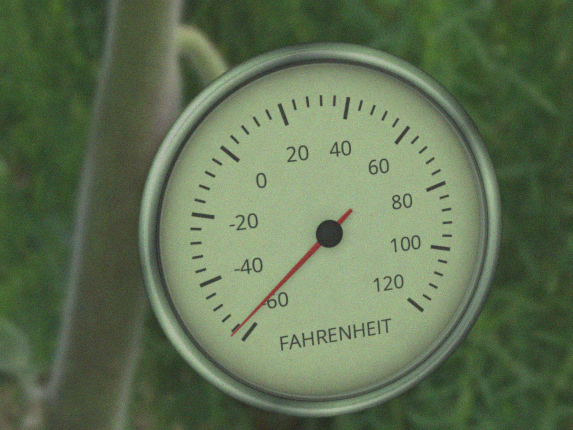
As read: **-56** °F
